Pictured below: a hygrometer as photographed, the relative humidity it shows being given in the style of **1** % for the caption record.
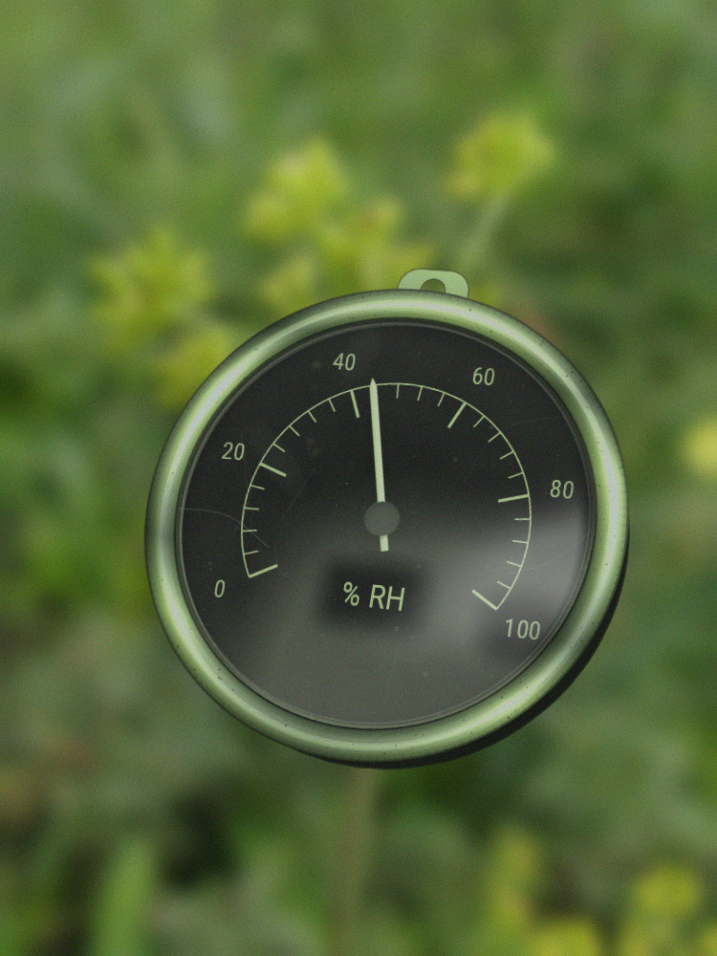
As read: **44** %
